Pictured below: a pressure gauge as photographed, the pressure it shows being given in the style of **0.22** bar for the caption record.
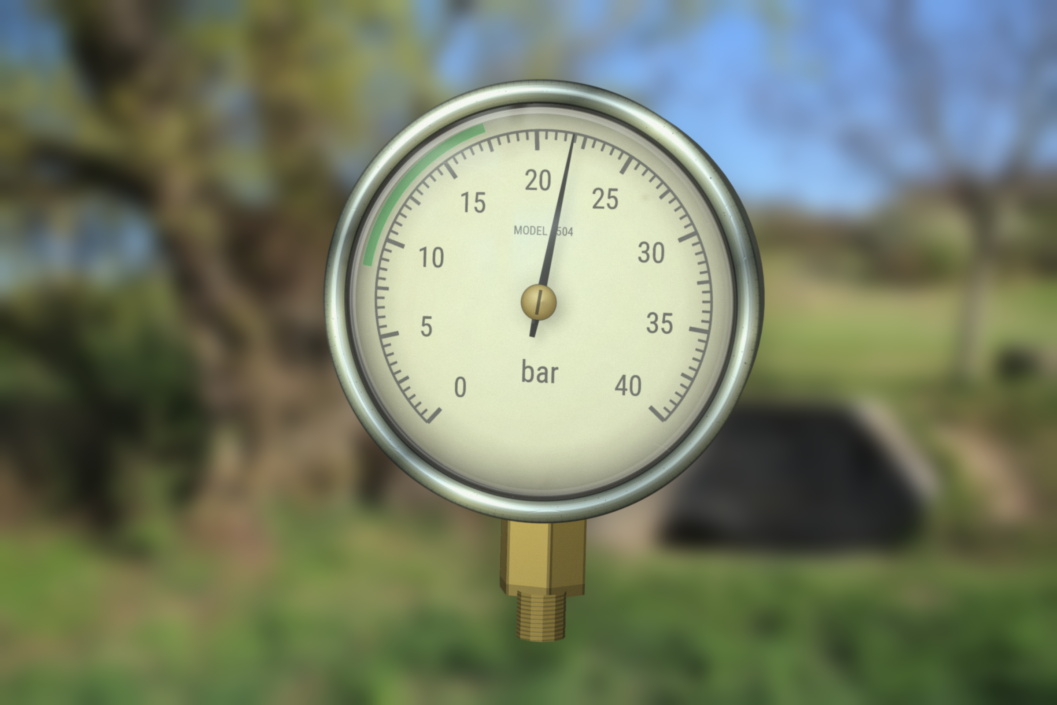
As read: **22** bar
